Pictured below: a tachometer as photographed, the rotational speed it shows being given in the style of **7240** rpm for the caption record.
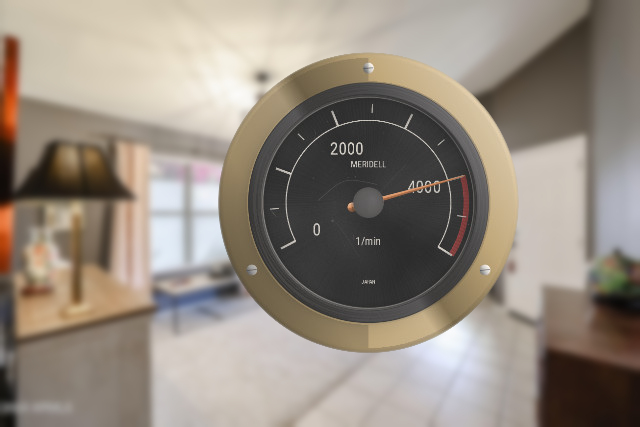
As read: **4000** rpm
